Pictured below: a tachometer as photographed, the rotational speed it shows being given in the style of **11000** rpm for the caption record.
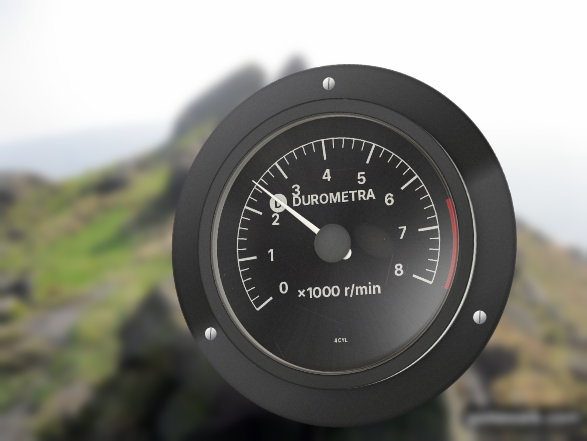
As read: **2500** rpm
